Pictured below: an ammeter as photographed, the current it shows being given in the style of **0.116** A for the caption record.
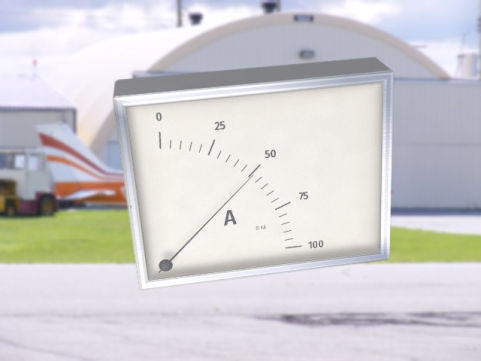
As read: **50** A
